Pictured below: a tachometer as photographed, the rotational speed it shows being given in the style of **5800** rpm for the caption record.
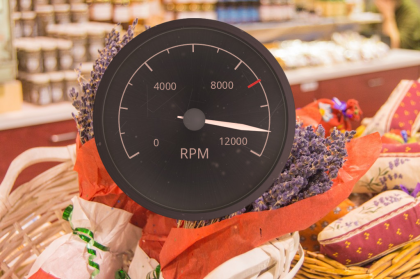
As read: **11000** rpm
